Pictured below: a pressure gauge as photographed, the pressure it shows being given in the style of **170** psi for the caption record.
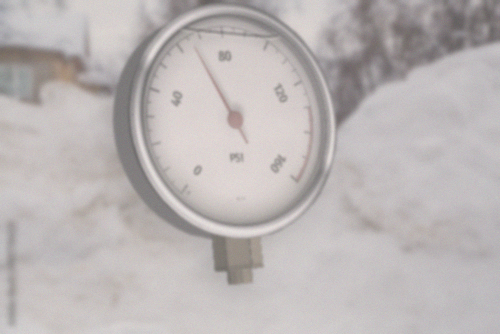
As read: **65** psi
